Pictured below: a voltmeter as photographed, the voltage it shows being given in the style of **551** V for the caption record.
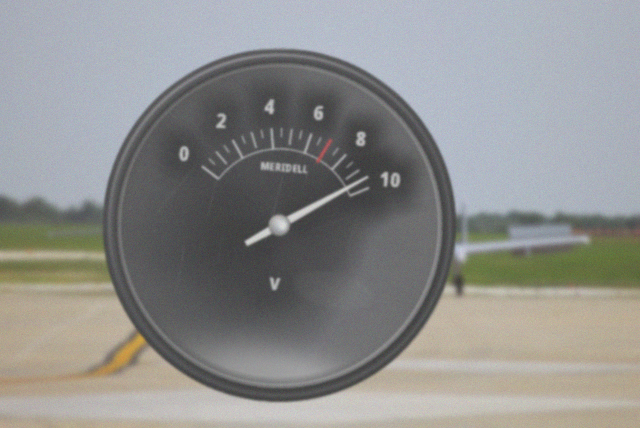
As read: **9.5** V
